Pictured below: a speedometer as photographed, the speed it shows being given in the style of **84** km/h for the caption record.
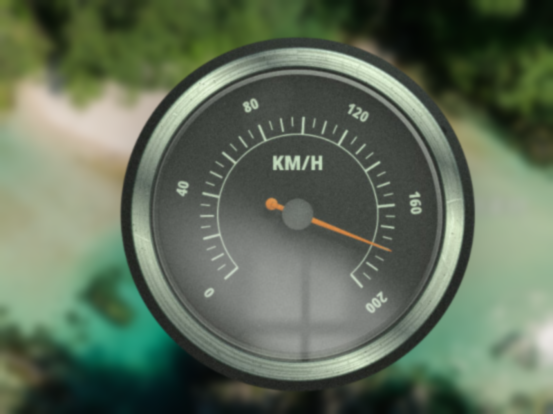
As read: **180** km/h
